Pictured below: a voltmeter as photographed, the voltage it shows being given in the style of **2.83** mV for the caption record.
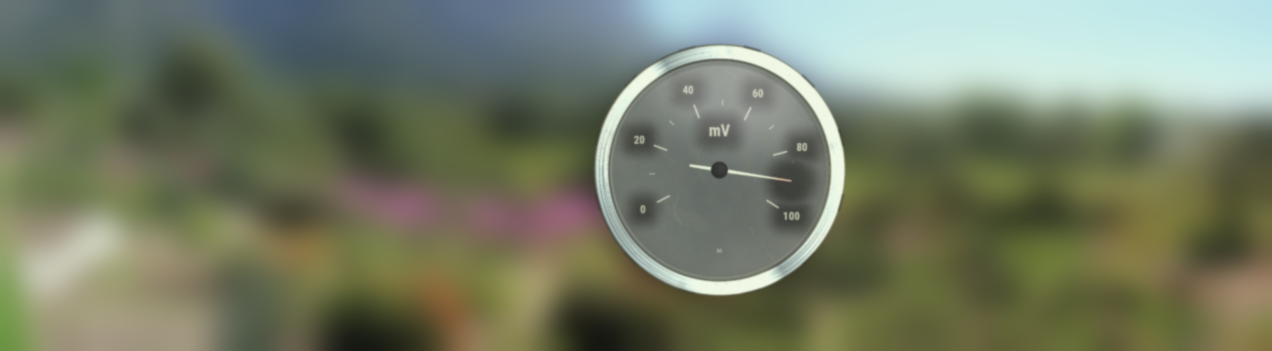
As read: **90** mV
